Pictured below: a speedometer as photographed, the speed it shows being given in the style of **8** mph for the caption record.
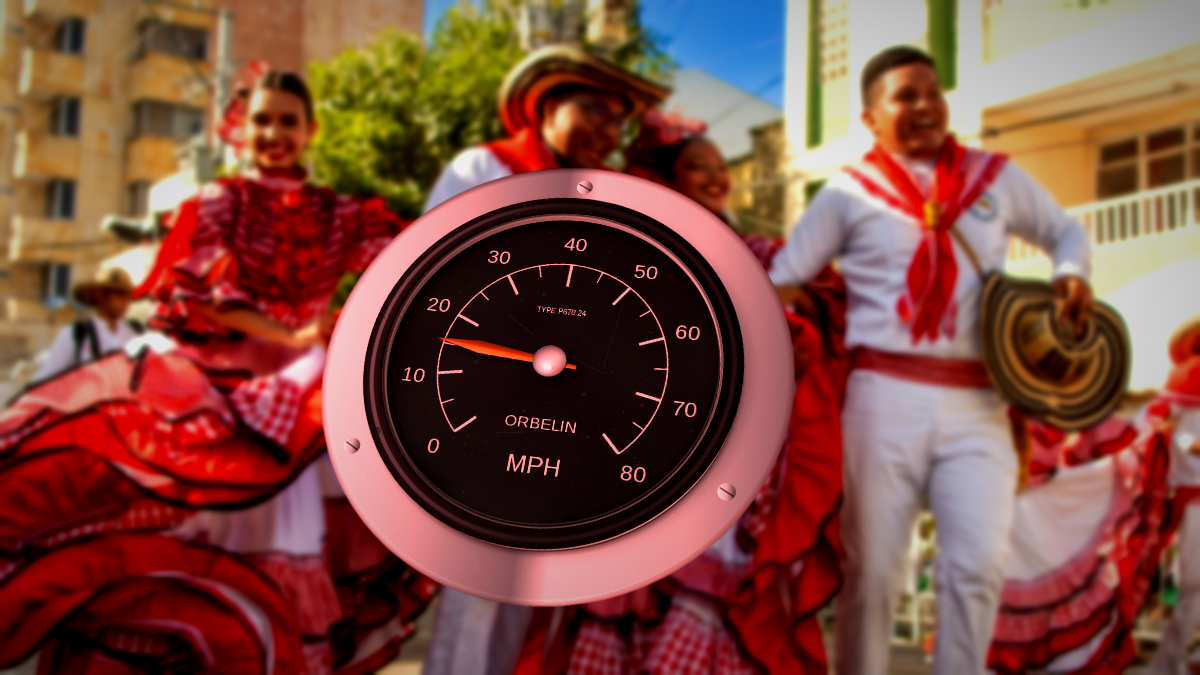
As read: **15** mph
